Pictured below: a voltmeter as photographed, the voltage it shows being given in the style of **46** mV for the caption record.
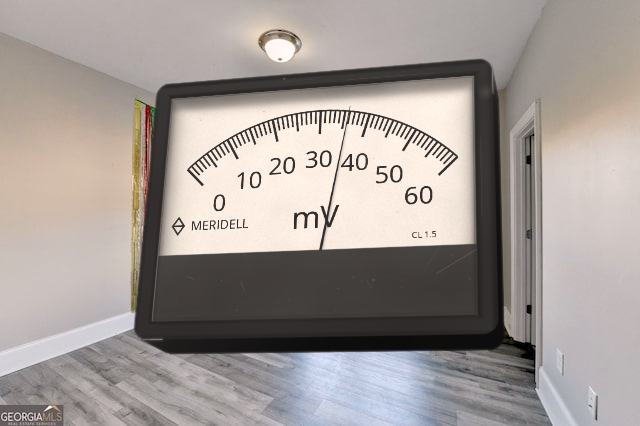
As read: **36** mV
